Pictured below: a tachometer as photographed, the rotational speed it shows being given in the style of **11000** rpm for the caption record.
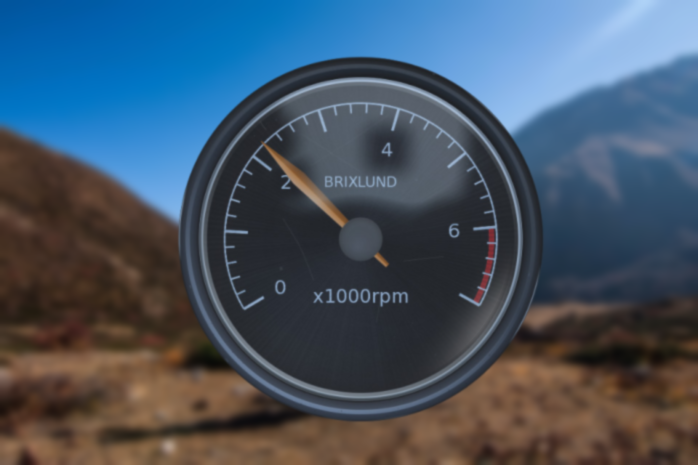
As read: **2200** rpm
